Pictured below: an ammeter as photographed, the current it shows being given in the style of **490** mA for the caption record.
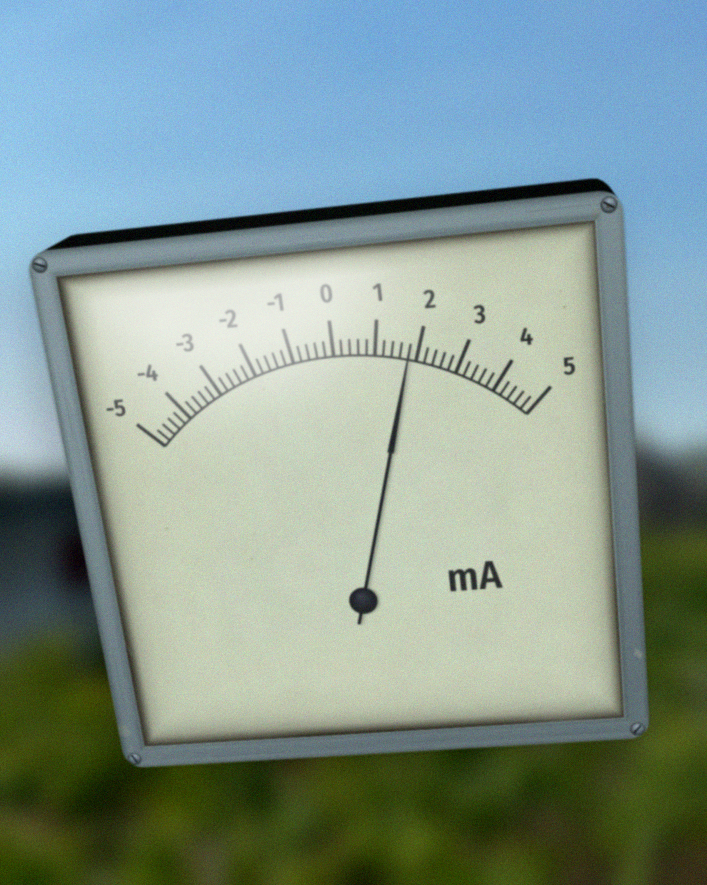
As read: **1.8** mA
